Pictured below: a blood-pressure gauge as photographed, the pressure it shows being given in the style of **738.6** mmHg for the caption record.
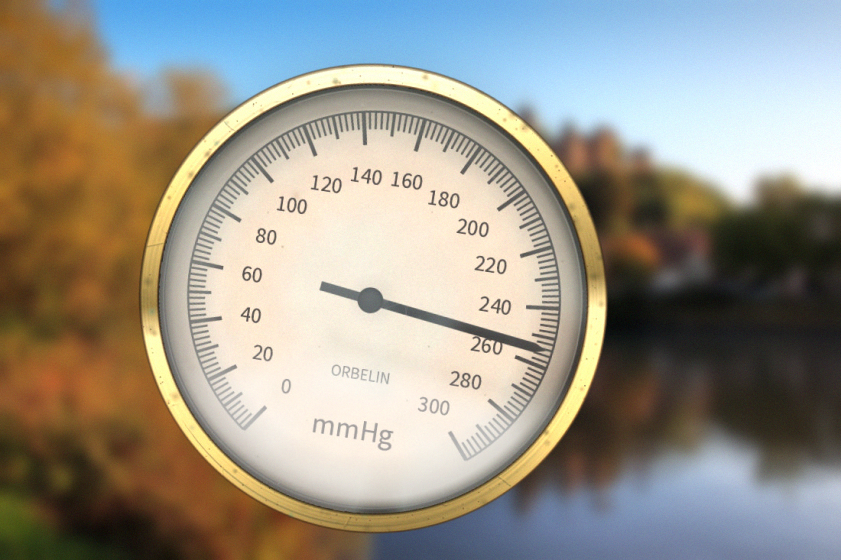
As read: **254** mmHg
